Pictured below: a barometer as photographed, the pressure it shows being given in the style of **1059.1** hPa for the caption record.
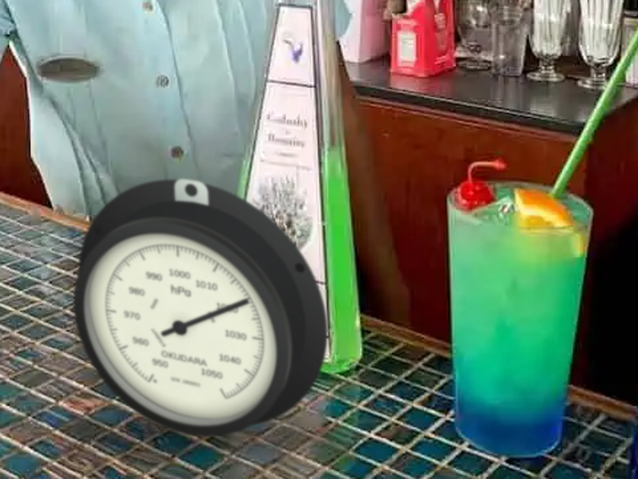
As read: **1020** hPa
